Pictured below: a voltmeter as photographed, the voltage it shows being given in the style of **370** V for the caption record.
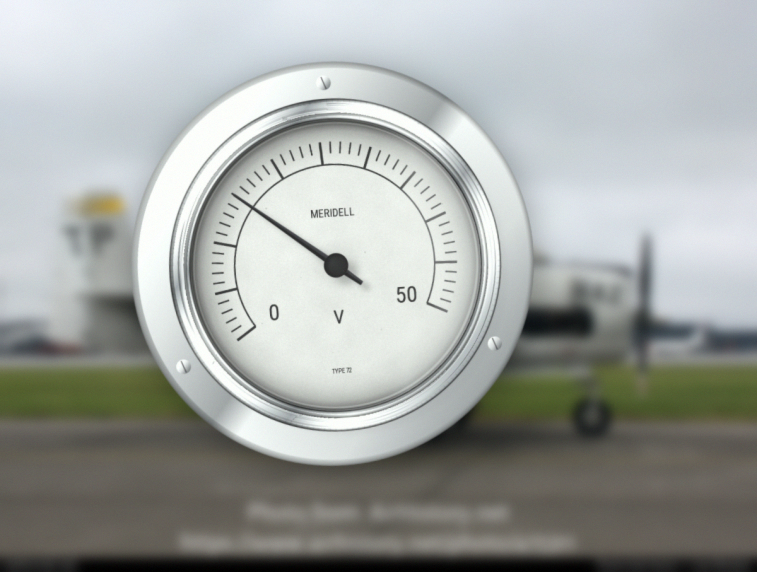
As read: **15** V
